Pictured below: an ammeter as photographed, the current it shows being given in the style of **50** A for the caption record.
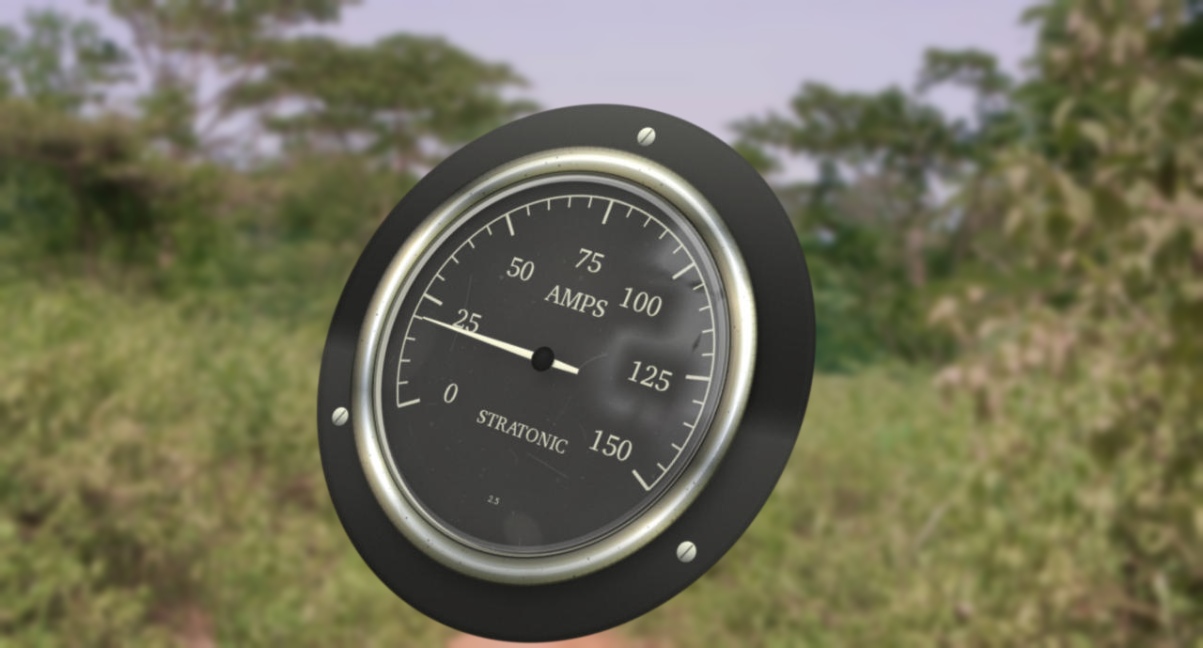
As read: **20** A
